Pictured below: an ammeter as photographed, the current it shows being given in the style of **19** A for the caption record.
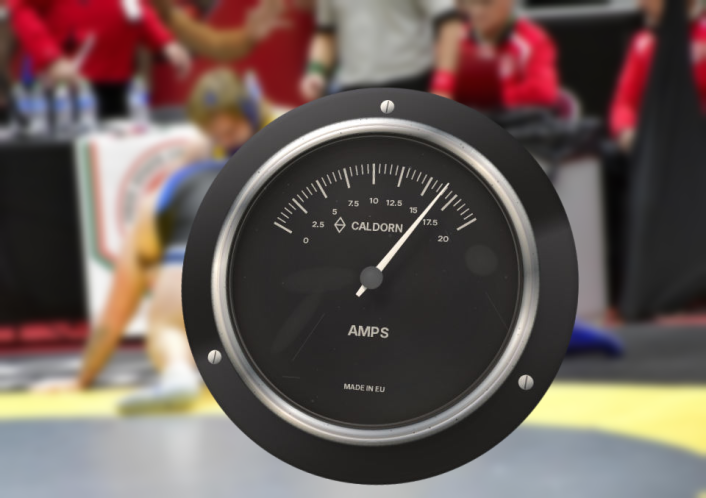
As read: **16.5** A
